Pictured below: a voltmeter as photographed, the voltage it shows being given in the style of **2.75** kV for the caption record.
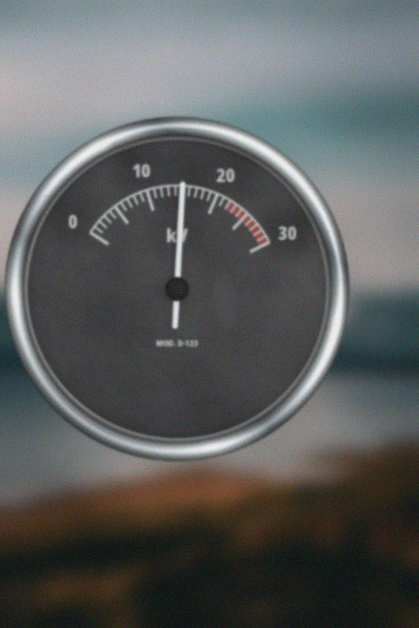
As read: **15** kV
